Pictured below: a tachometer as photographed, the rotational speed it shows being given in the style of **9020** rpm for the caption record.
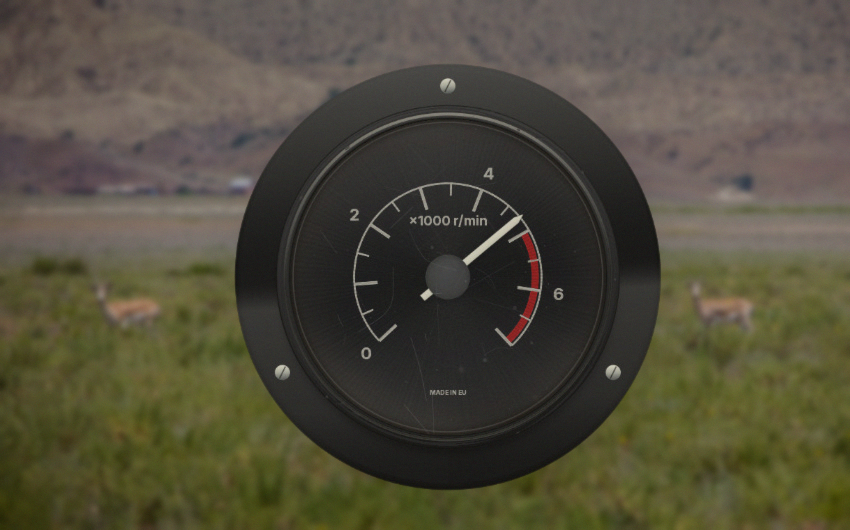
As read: **4750** rpm
